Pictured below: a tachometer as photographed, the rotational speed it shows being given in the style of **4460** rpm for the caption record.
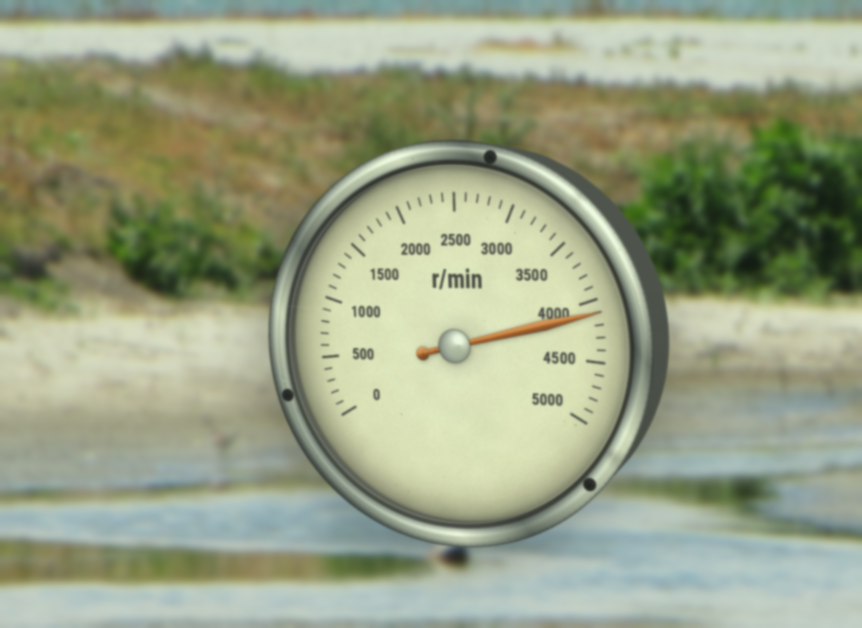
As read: **4100** rpm
